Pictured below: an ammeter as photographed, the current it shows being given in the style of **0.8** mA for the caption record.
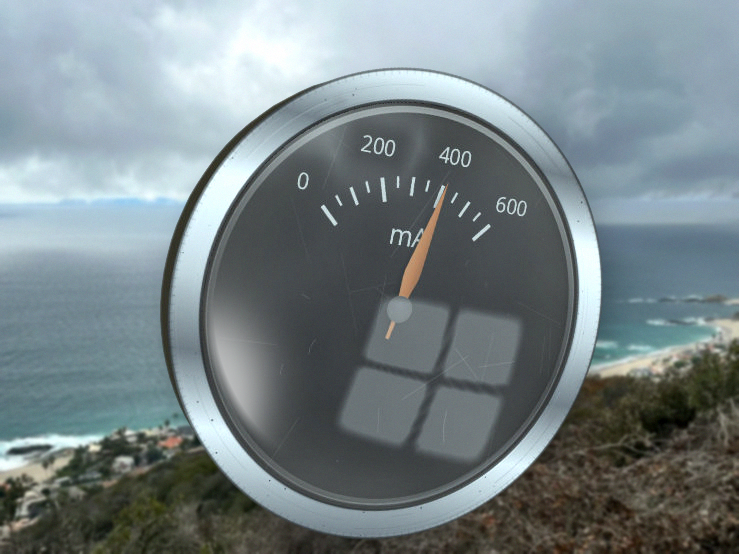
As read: **400** mA
